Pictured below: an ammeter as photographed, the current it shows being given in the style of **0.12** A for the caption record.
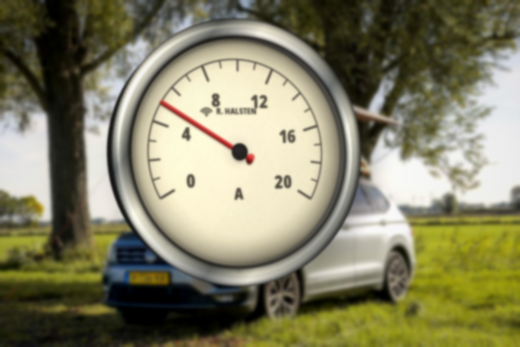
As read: **5** A
